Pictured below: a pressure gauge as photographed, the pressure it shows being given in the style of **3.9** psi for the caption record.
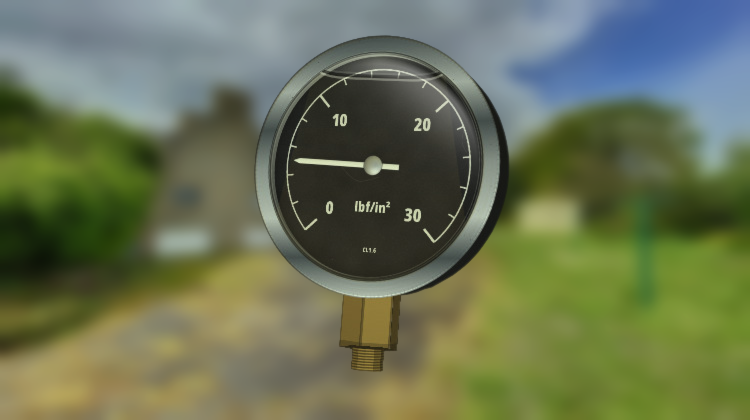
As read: **5** psi
